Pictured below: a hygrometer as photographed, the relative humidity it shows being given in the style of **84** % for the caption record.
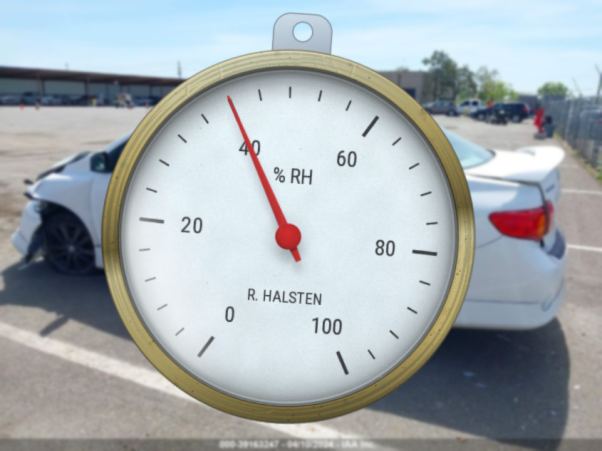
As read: **40** %
